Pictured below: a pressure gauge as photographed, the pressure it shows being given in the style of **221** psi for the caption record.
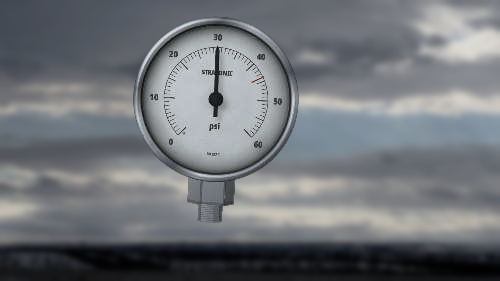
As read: **30** psi
